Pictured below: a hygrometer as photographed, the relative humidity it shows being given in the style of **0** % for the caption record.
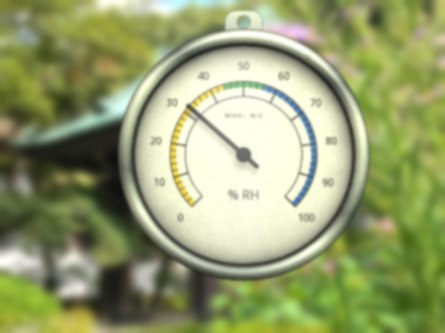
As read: **32** %
